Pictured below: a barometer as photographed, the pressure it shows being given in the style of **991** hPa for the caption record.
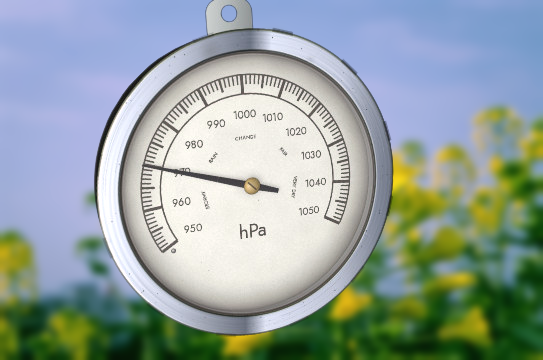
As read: **970** hPa
